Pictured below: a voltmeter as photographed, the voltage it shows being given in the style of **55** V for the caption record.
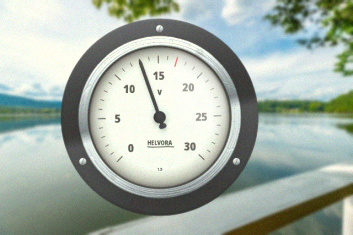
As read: **13** V
